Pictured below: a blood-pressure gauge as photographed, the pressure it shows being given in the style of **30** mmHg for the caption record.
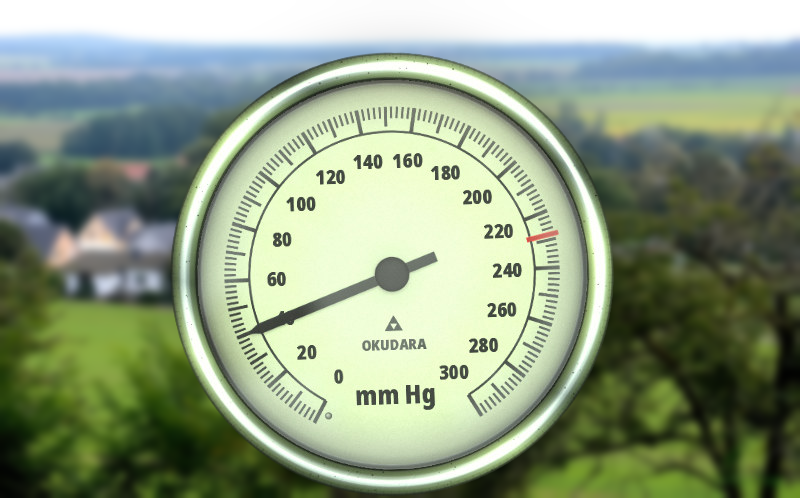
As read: **40** mmHg
